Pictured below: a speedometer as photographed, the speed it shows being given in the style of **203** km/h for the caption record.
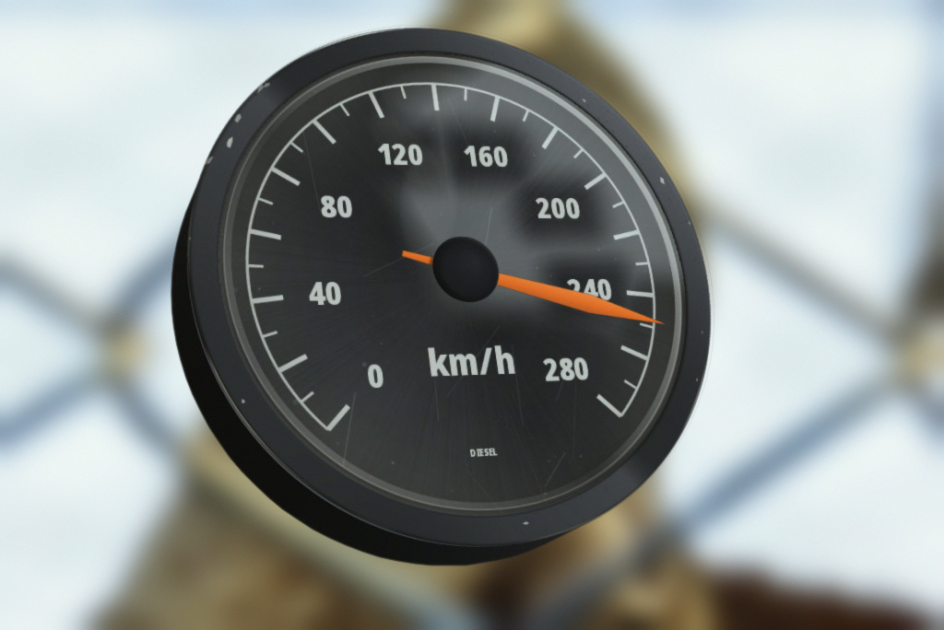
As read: **250** km/h
